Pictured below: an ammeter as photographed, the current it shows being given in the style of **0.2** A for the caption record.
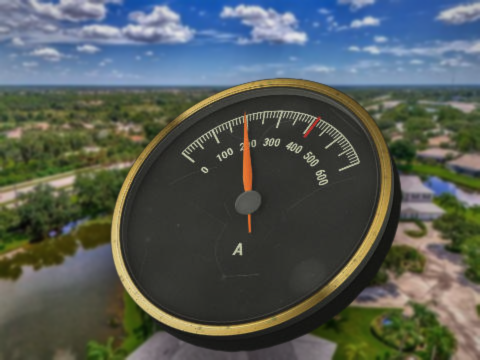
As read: **200** A
